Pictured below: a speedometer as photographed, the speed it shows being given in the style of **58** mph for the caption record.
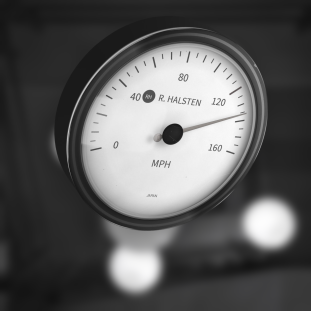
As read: **135** mph
